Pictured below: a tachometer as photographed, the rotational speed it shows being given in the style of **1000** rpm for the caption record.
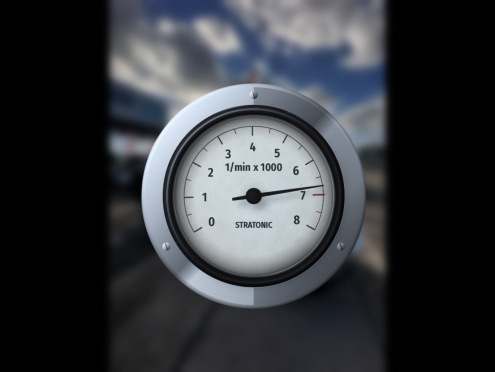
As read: **6750** rpm
